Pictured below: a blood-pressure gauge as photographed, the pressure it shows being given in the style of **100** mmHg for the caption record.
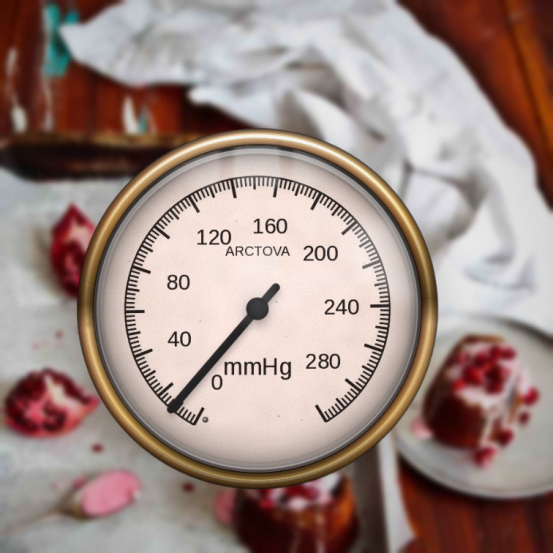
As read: **12** mmHg
